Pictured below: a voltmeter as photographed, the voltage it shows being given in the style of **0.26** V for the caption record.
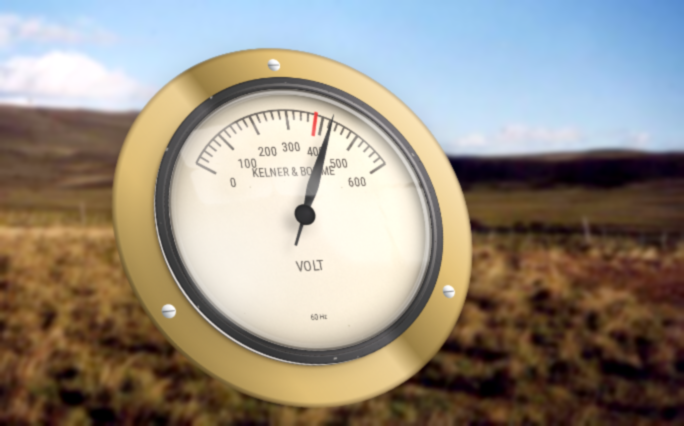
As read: **420** V
